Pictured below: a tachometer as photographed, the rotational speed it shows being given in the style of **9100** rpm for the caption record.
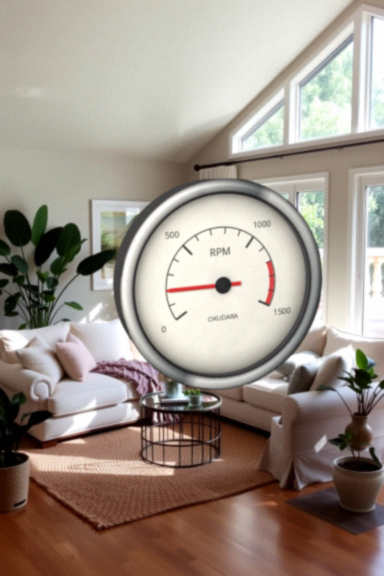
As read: **200** rpm
